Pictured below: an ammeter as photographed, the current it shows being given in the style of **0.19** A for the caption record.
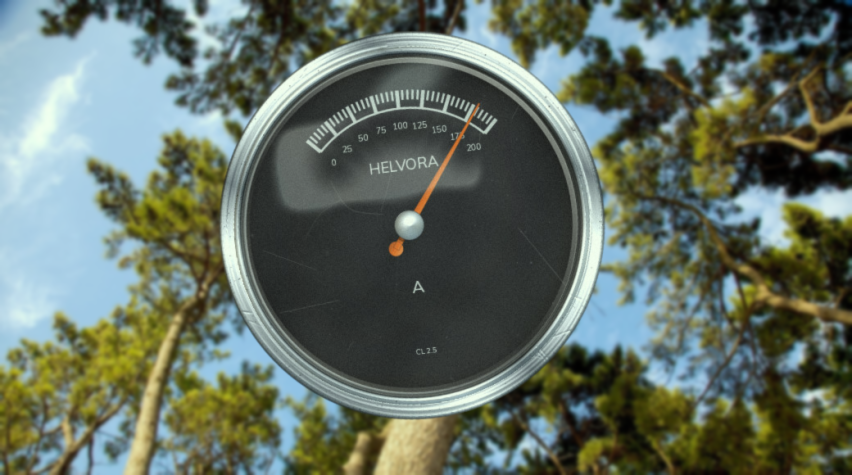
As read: **180** A
